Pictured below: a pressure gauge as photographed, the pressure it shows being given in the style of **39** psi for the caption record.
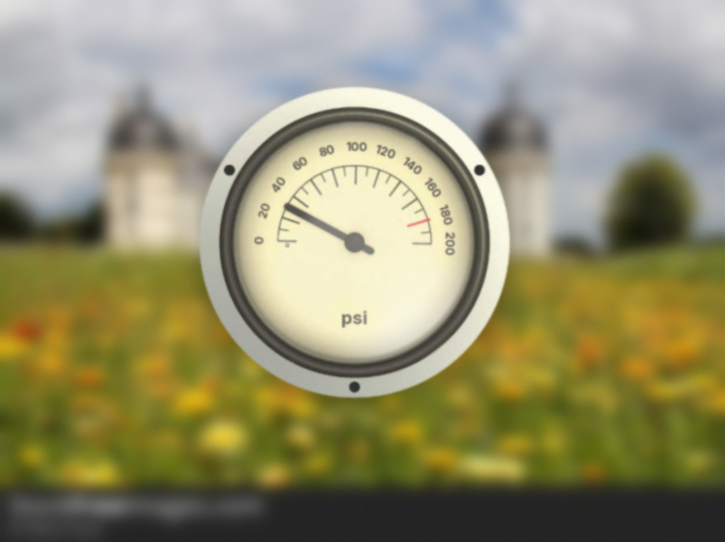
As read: **30** psi
